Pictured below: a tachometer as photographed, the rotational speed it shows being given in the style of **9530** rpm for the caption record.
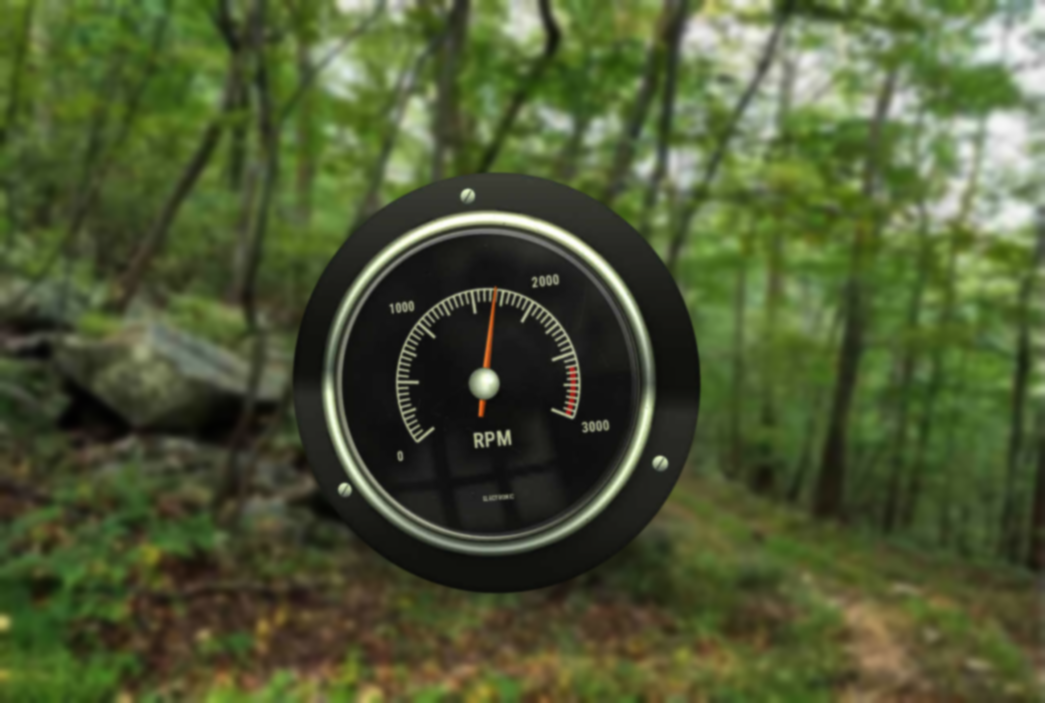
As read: **1700** rpm
